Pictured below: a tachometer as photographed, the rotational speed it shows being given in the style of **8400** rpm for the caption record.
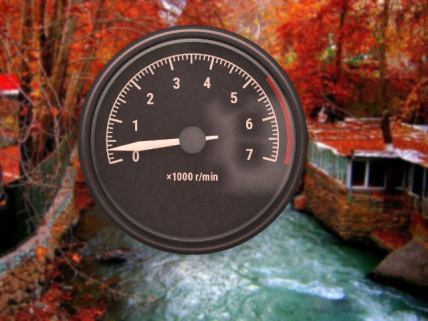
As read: **300** rpm
